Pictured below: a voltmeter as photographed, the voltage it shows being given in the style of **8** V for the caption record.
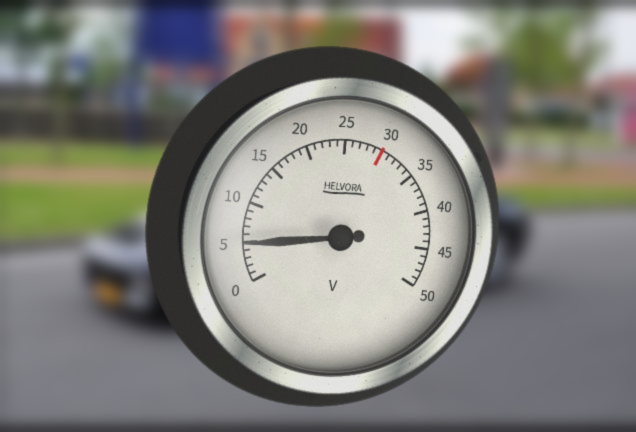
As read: **5** V
